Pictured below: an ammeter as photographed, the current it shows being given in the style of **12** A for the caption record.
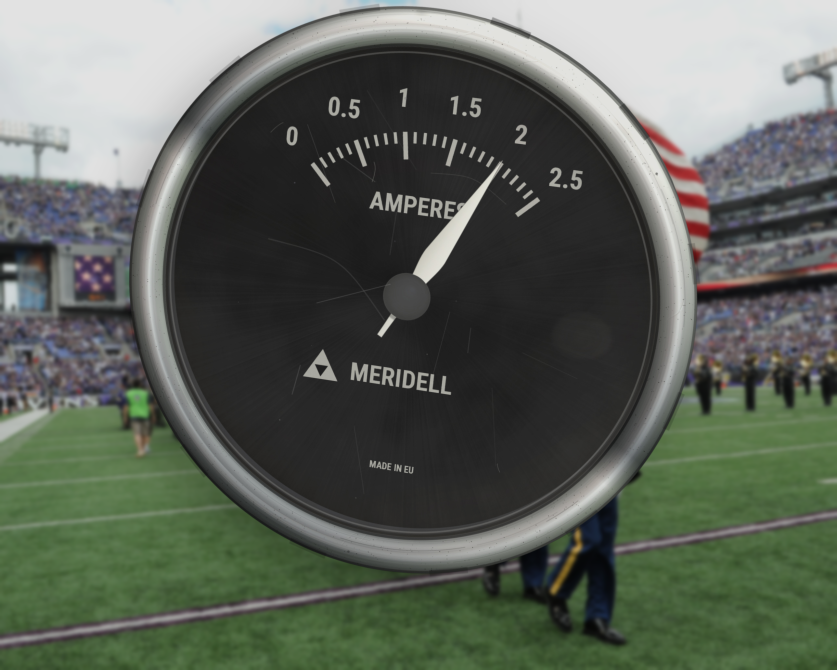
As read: **2** A
